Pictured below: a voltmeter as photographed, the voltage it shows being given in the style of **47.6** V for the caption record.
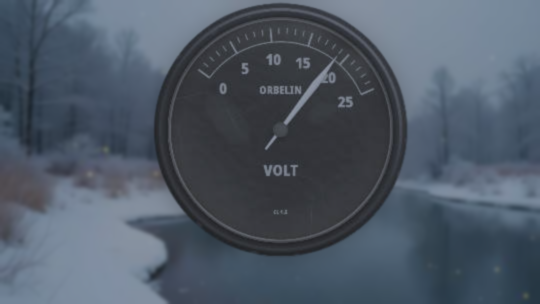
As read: **19** V
